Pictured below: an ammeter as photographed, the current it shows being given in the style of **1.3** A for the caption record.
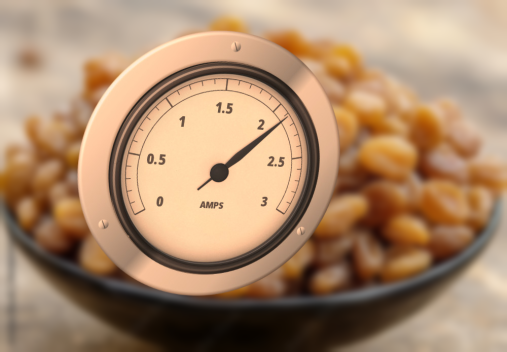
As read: **2.1** A
